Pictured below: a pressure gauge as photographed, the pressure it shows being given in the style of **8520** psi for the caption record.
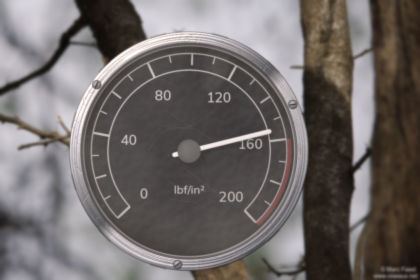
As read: **155** psi
